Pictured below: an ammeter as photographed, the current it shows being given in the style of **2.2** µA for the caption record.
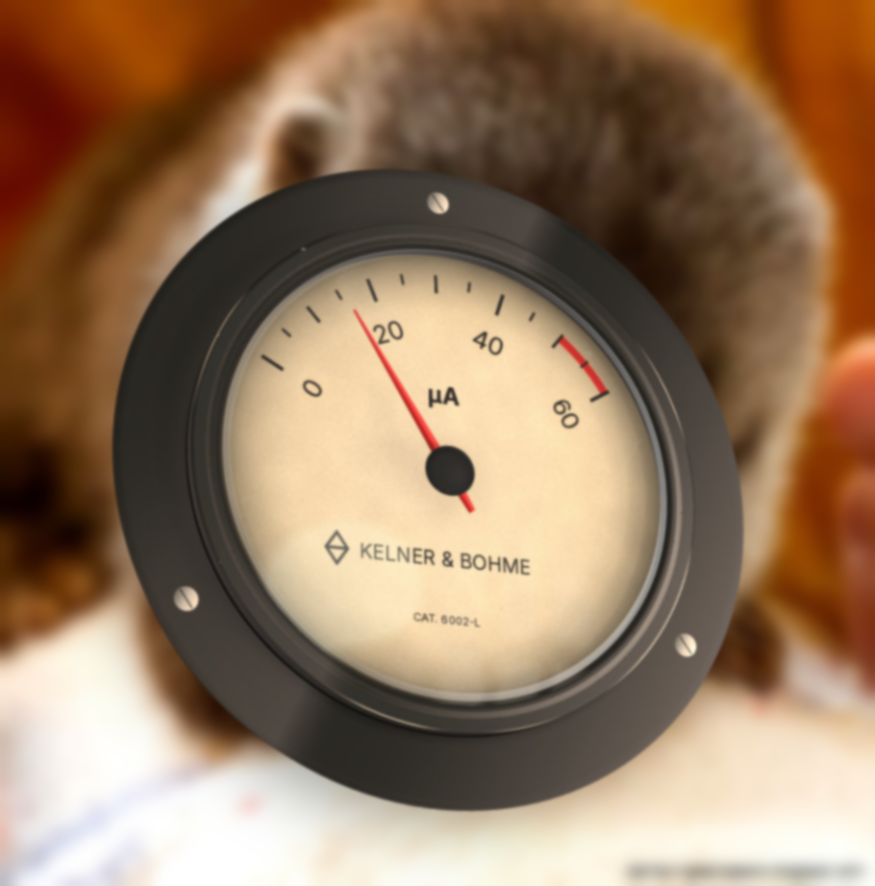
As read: **15** µA
